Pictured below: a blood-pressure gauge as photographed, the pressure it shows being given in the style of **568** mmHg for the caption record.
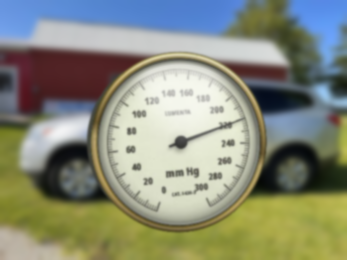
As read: **220** mmHg
